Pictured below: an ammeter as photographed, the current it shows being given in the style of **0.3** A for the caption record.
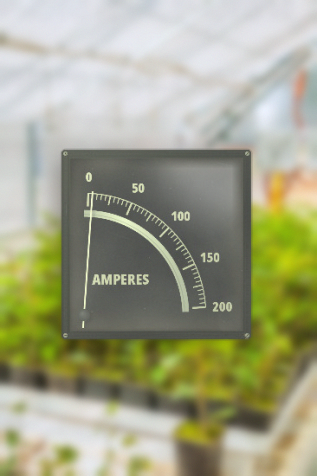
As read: **5** A
